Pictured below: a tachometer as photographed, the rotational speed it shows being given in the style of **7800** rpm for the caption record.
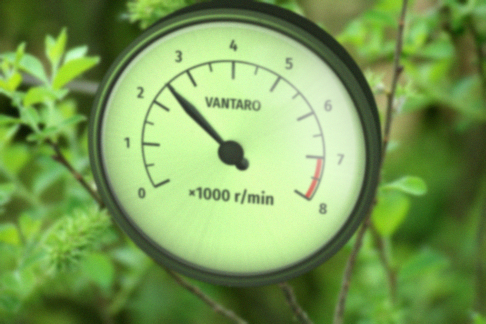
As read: **2500** rpm
